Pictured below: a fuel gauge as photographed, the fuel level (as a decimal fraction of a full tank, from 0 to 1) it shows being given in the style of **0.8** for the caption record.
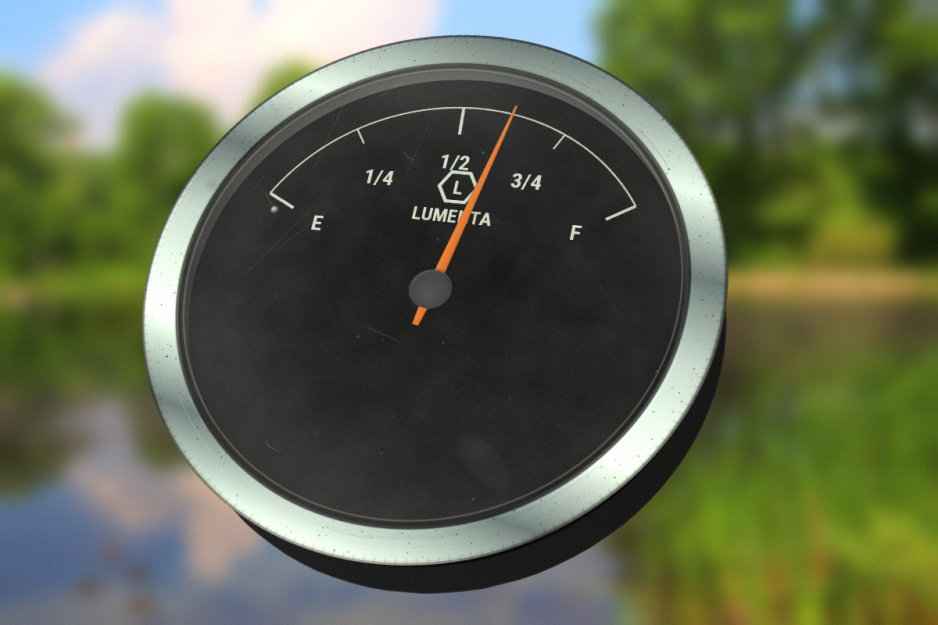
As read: **0.625**
